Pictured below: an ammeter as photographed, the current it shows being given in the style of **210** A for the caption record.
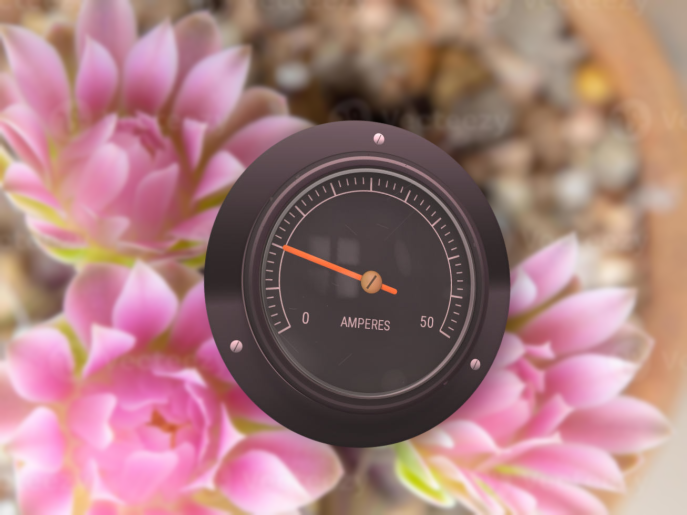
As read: **10** A
